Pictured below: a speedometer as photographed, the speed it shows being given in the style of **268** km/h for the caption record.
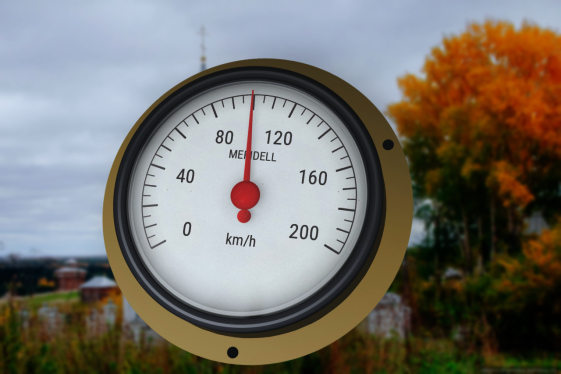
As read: **100** km/h
